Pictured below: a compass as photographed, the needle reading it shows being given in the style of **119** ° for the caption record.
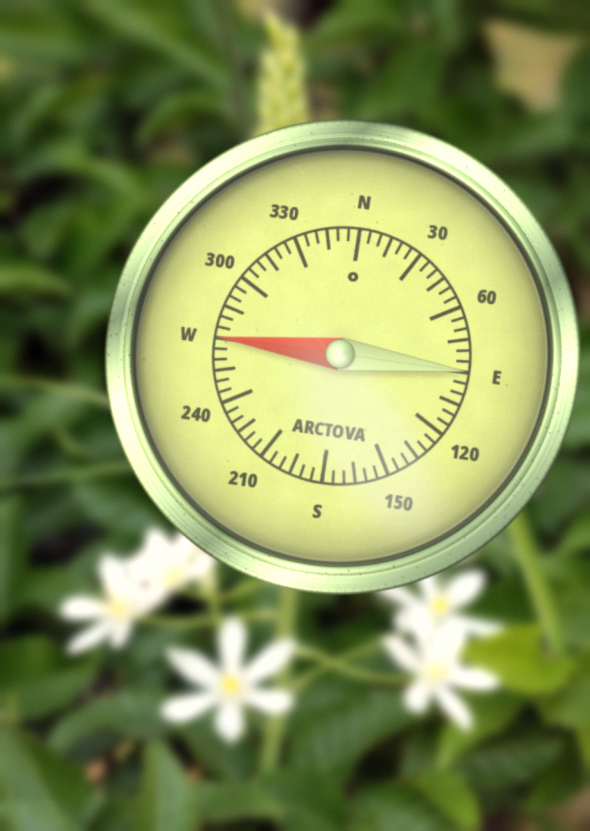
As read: **270** °
